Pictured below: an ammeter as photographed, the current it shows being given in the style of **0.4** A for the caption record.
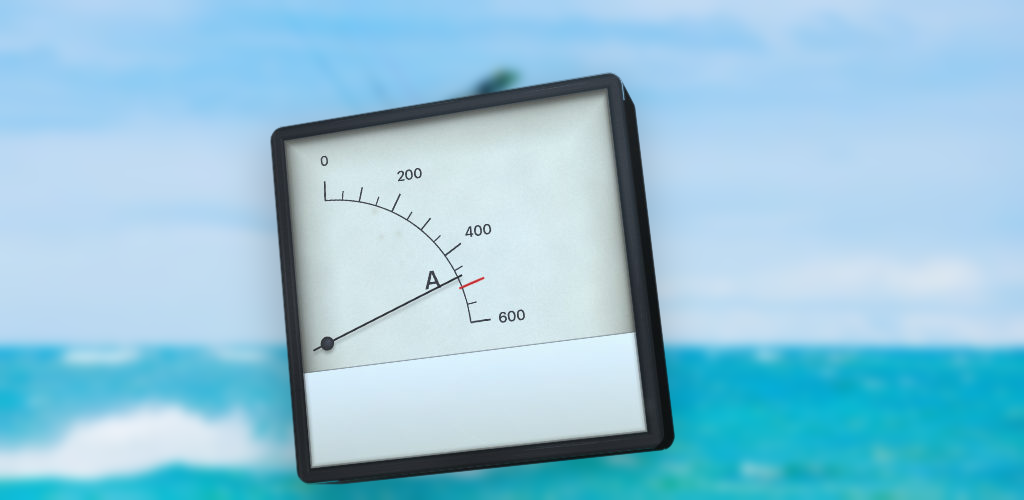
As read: **475** A
